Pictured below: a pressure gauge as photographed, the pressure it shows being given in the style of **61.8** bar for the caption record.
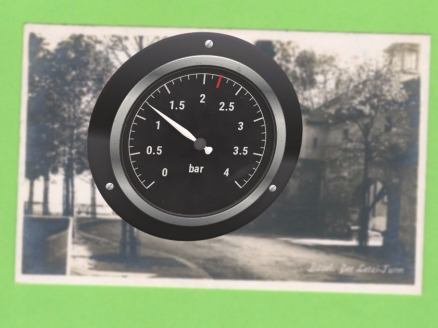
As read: **1.2** bar
